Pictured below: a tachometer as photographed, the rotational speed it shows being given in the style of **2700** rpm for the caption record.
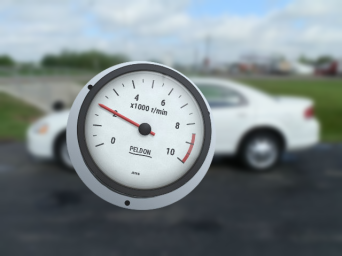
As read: **2000** rpm
